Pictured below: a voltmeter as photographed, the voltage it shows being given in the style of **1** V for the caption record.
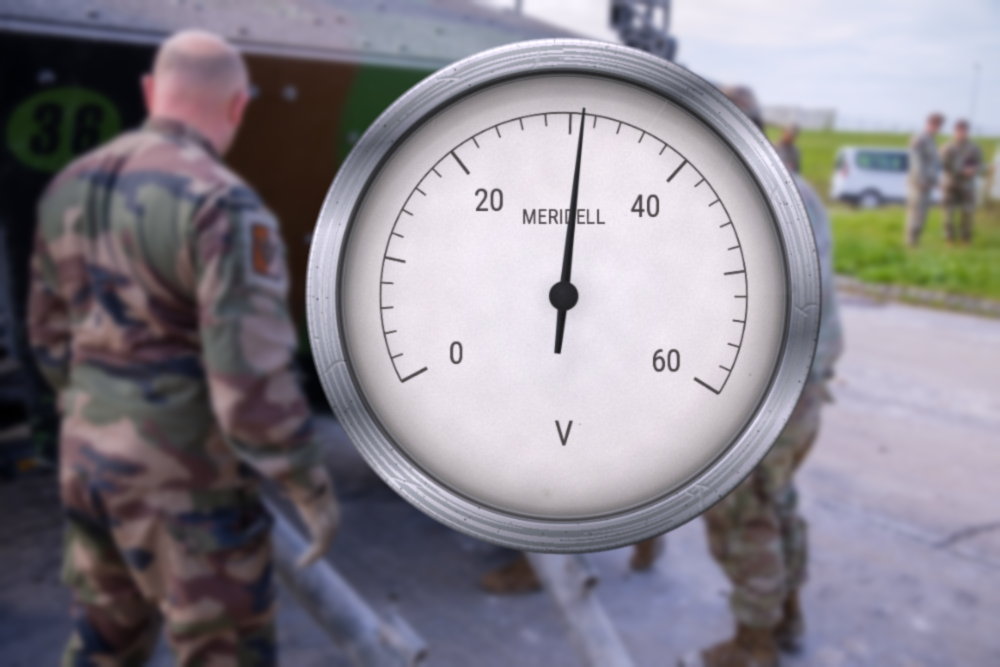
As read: **31** V
